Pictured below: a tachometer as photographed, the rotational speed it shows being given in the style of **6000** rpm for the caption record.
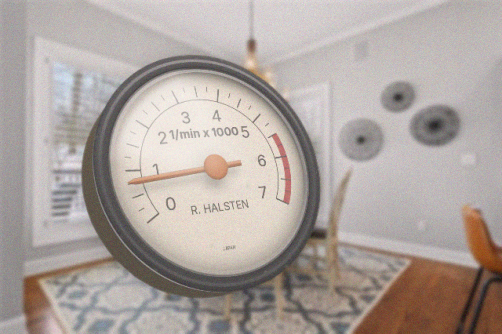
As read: **750** rpm
